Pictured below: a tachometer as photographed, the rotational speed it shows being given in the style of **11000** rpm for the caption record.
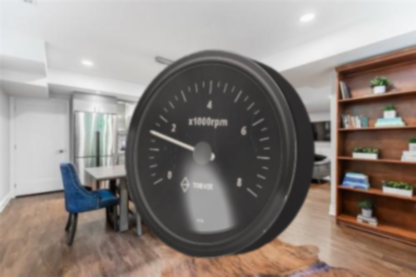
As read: **1500** rpm
